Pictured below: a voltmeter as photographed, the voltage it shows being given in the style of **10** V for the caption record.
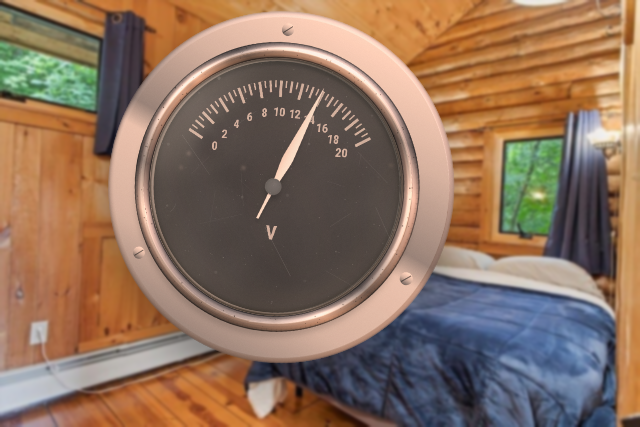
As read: **14** V
